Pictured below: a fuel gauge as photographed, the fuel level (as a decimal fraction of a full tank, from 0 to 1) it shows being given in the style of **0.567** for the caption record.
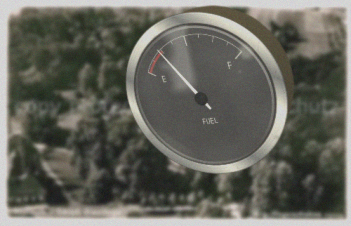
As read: **0.25**
